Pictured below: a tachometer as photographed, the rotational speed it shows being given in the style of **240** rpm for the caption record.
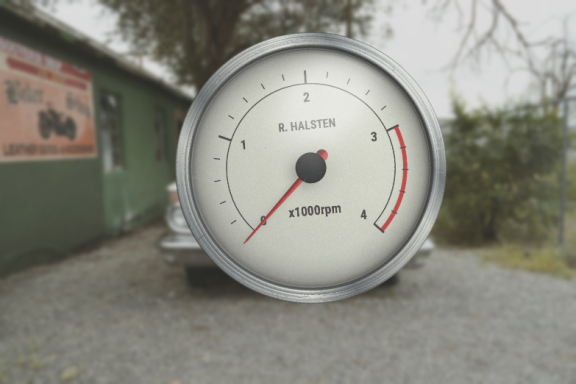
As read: **0** rpm
